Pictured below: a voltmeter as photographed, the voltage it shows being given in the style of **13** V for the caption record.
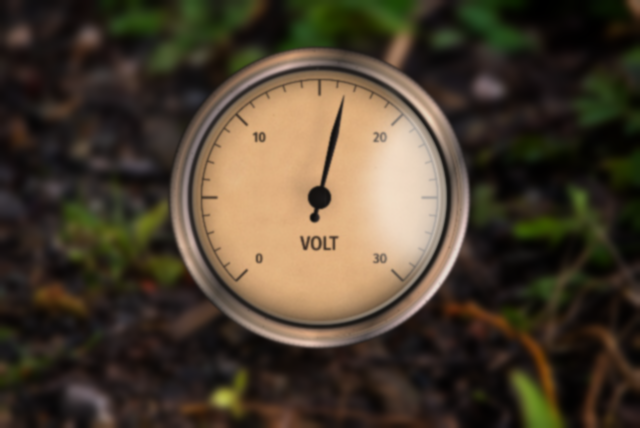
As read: **16.5** V
